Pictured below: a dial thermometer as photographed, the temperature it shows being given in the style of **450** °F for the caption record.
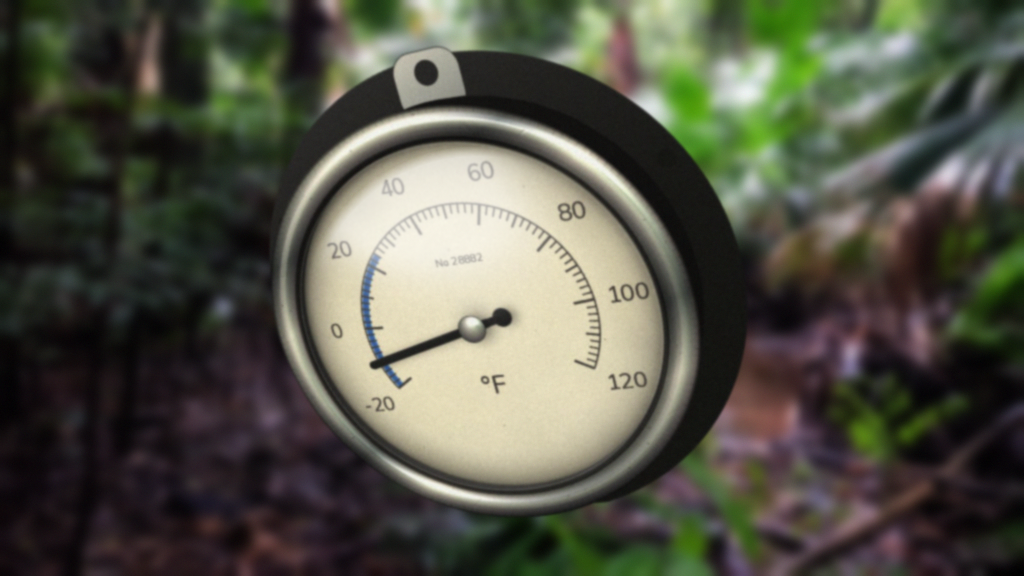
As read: **-10** °F
